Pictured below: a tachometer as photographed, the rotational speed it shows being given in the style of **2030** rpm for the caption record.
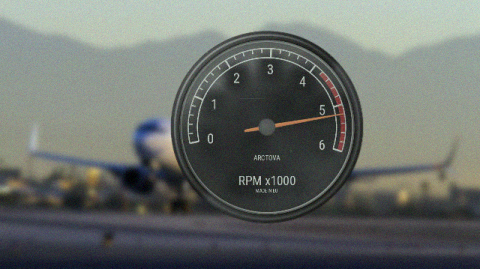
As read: **5200** rpm
